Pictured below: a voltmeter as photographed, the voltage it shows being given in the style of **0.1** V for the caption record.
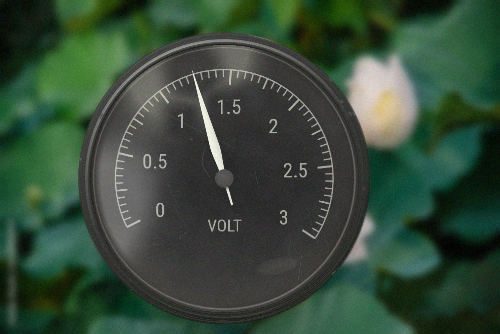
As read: **1.25** V
